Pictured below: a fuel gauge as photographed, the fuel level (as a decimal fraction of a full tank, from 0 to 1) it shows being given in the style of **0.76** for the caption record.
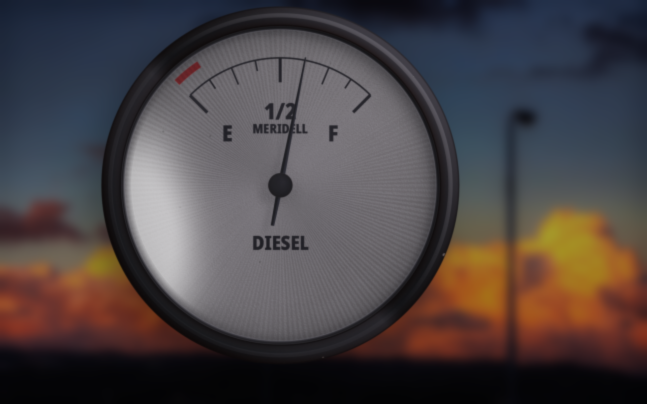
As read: **0.625**
